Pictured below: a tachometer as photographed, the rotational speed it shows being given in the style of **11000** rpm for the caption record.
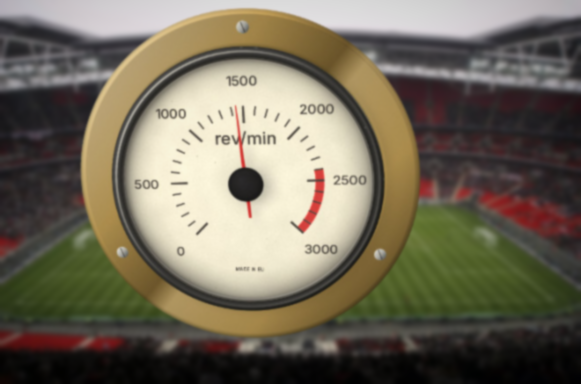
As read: **1450** rpm
